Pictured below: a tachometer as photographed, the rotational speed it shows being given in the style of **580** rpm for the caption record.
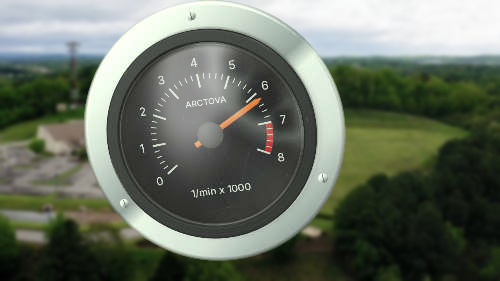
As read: **6200** rpm
